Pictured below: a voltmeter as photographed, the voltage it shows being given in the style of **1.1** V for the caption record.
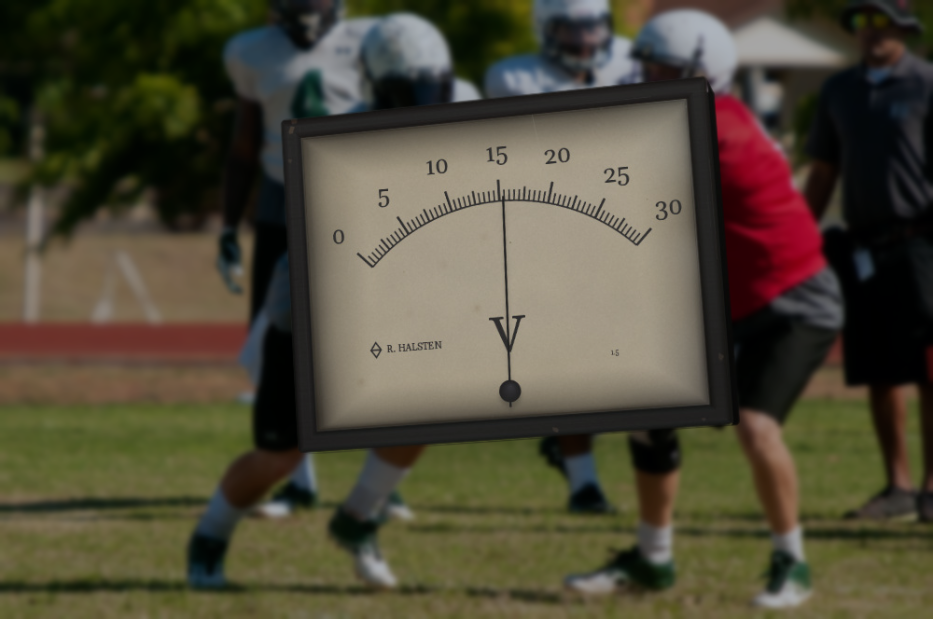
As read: **15.5** V
